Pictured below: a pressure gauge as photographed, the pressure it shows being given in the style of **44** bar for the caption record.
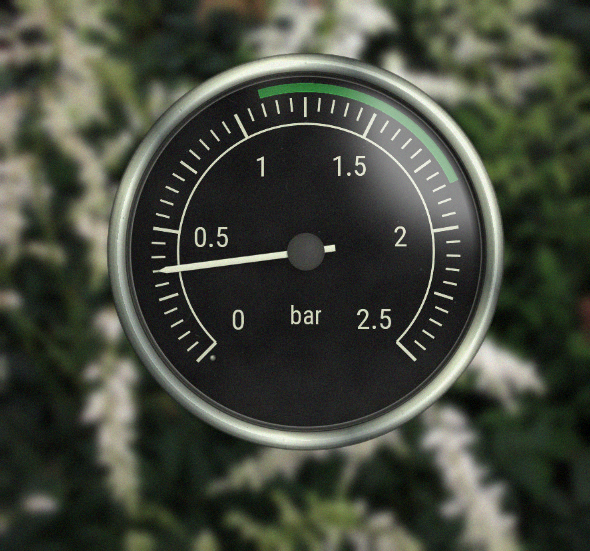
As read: **0.35** bar
